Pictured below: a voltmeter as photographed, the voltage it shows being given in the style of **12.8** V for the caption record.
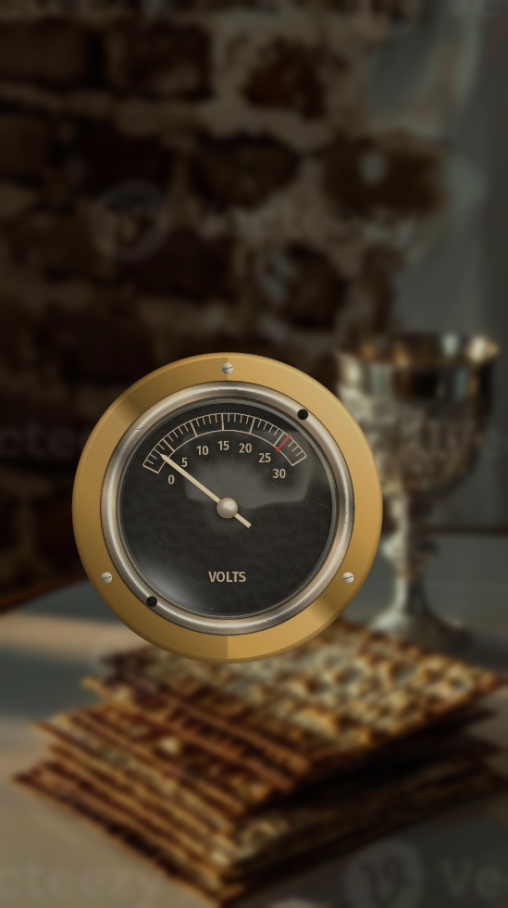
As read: **3** V
